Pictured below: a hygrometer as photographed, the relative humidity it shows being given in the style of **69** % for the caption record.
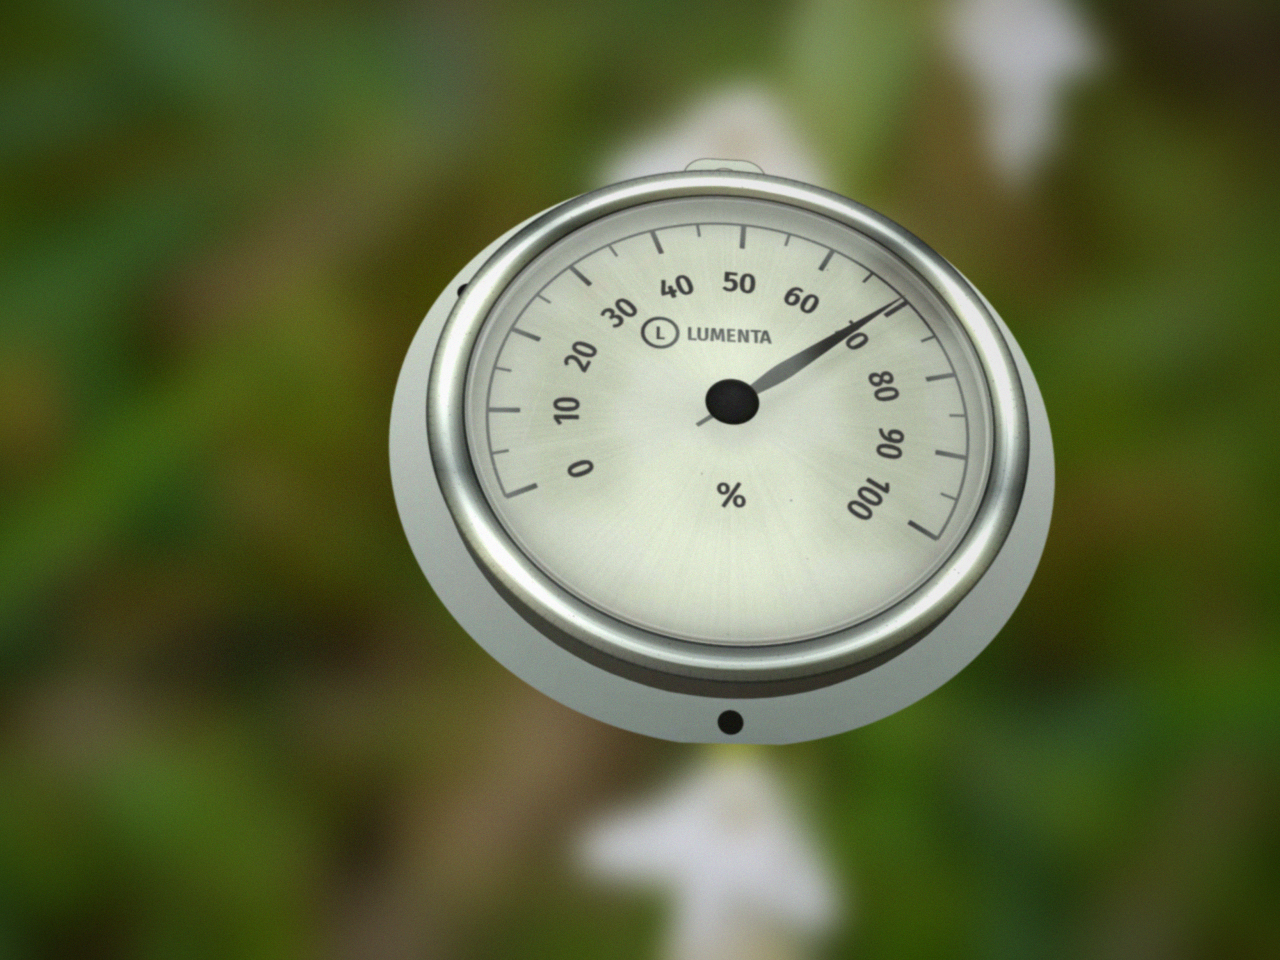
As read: **70** %
